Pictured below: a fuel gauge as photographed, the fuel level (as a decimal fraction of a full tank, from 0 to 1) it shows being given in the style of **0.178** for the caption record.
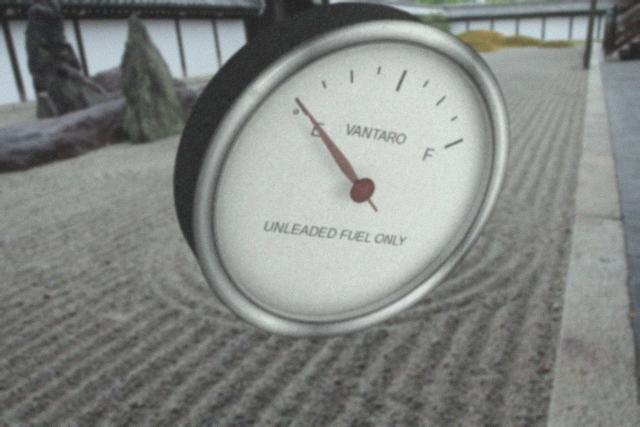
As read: **0**
